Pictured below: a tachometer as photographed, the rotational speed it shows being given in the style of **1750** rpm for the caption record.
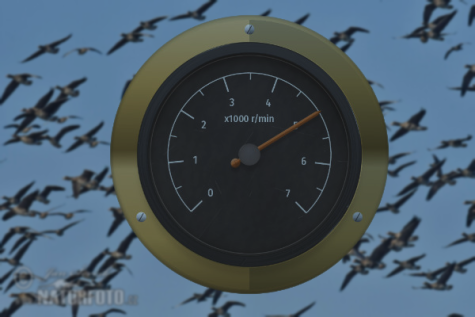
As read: **5000** rpm
